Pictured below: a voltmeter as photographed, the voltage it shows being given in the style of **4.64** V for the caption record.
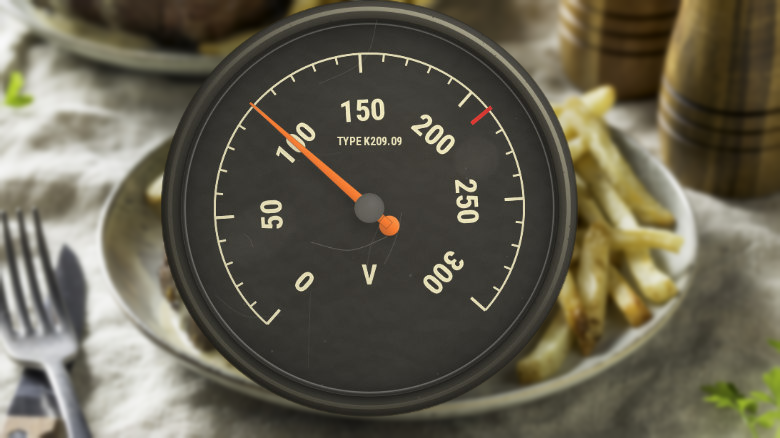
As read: **100** V
